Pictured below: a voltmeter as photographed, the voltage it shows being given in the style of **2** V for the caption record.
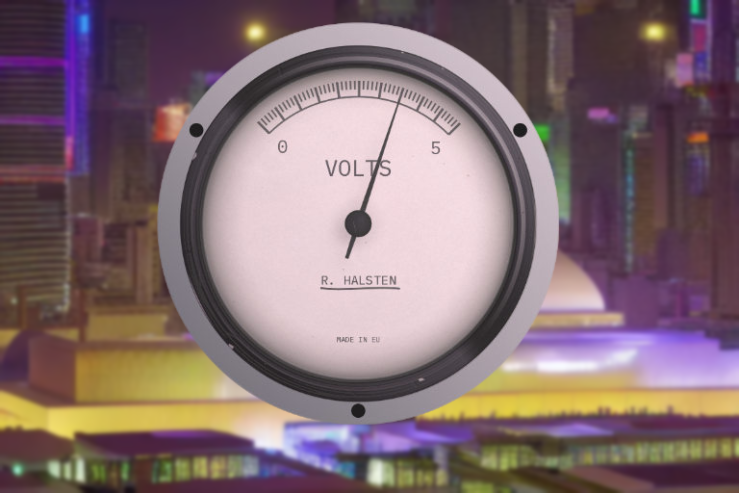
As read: **3.5** V
